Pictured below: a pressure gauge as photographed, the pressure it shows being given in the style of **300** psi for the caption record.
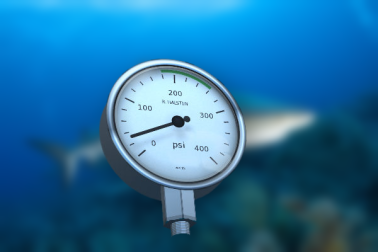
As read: **30** psi
